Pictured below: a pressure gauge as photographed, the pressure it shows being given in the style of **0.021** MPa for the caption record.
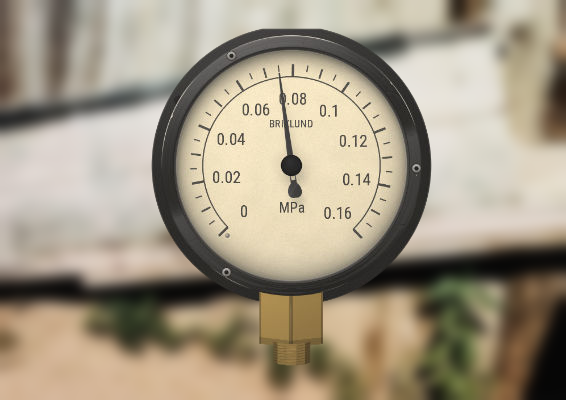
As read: **0.075** MPa
